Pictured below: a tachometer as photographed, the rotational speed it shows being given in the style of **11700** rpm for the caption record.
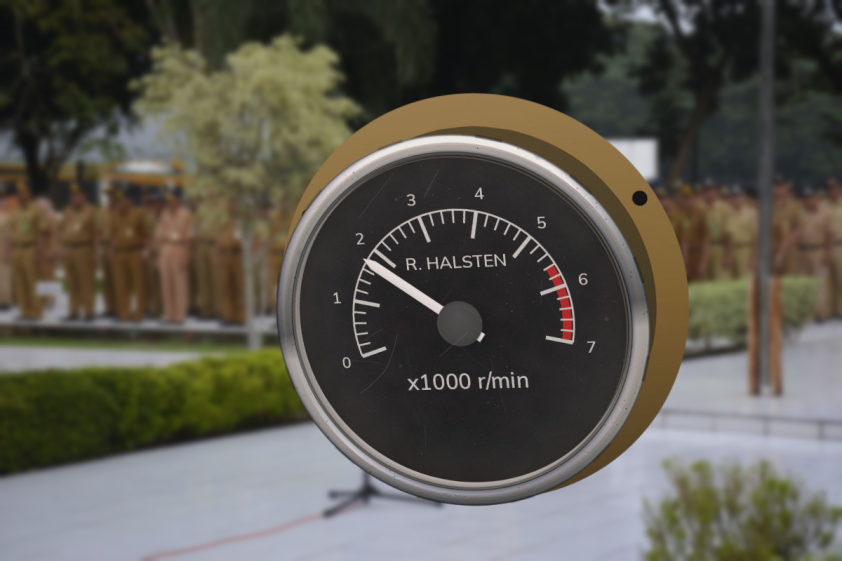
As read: **1800** rpm
